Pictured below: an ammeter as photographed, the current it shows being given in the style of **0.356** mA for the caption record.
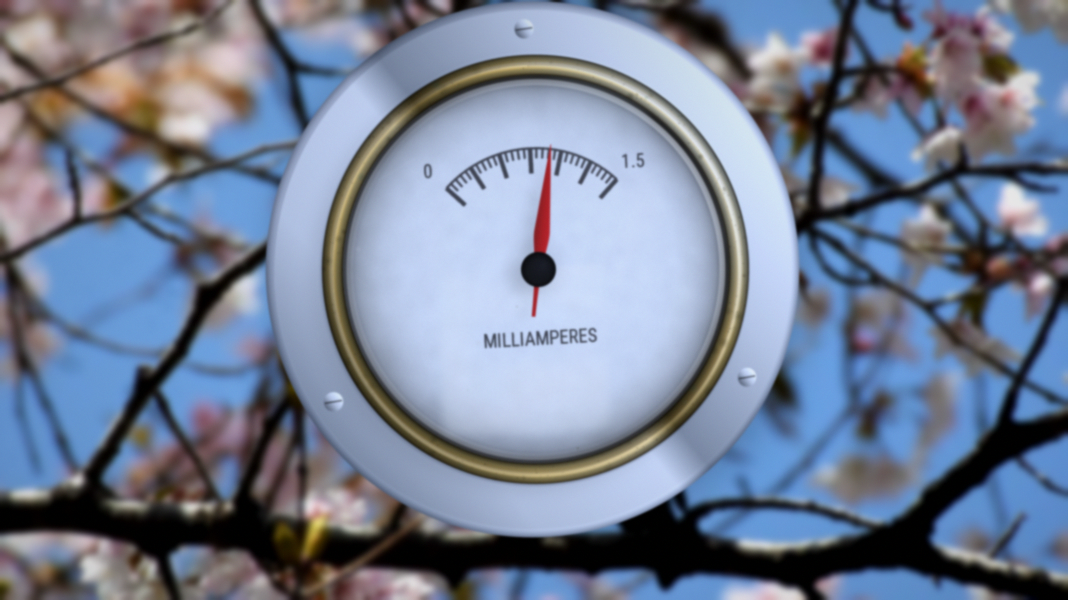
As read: **0.9** mA
